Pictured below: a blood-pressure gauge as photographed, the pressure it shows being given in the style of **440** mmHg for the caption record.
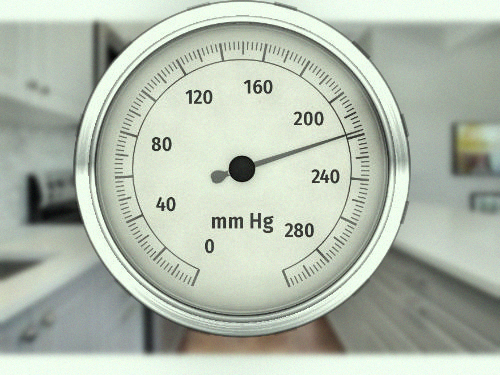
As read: **218** mmHg
